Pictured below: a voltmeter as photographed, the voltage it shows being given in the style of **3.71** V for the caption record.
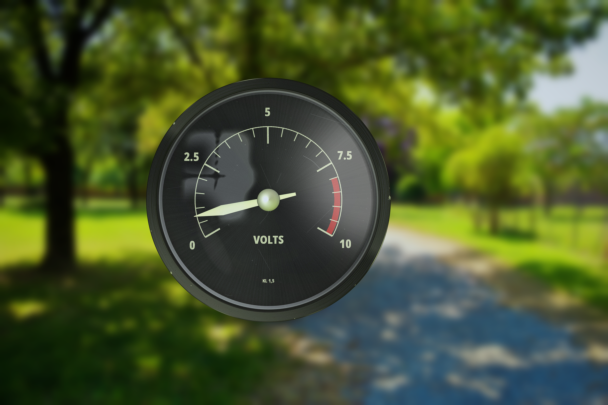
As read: **0.75** V
